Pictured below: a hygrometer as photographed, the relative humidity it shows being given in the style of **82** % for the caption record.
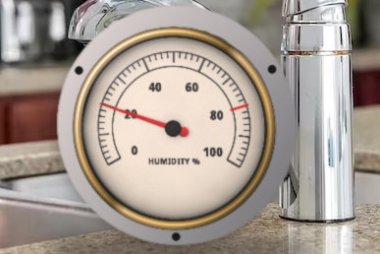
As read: **20** %
